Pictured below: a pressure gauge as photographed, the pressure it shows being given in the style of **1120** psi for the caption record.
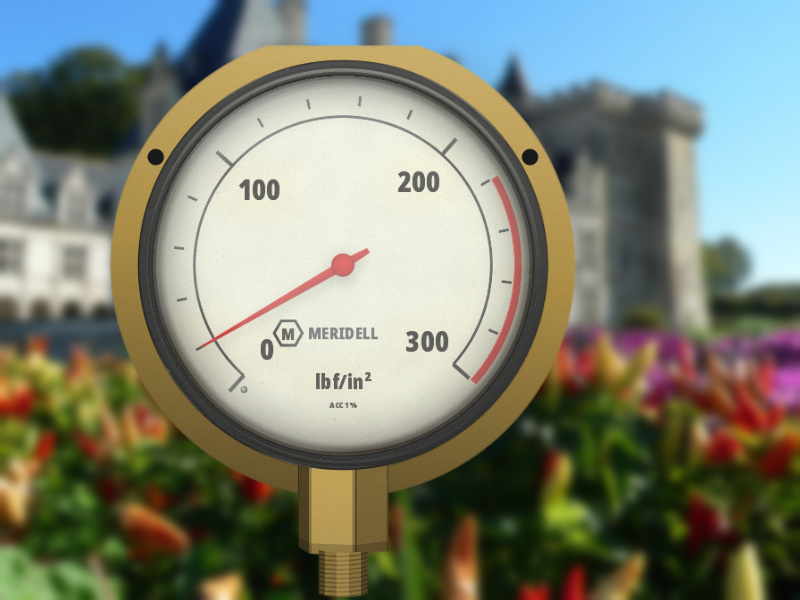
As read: **20** psi
